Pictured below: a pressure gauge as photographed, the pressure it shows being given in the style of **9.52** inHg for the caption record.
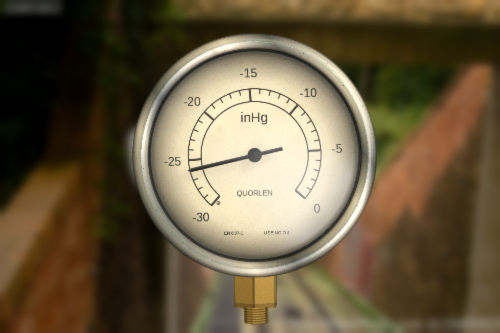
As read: **-26** inHg
